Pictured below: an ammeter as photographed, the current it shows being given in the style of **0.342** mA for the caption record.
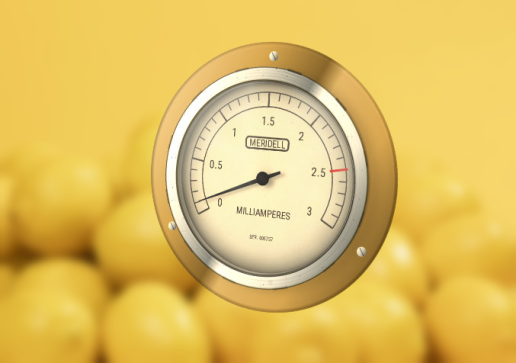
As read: **0.1** mA
